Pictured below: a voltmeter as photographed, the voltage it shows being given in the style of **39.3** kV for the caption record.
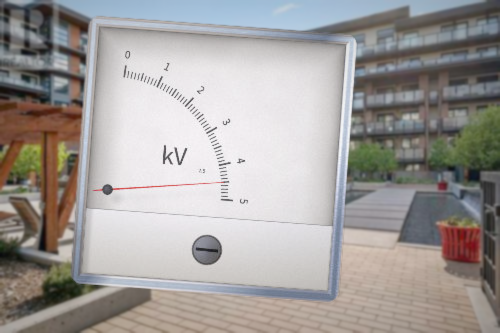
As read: **4.5** kV
